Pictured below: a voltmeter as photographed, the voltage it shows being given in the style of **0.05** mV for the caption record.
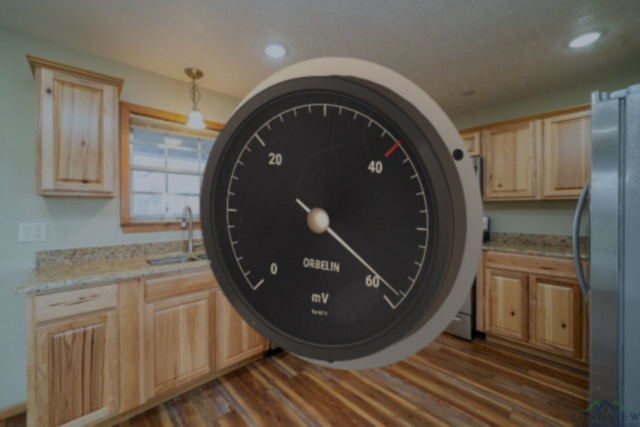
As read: **58** mV
